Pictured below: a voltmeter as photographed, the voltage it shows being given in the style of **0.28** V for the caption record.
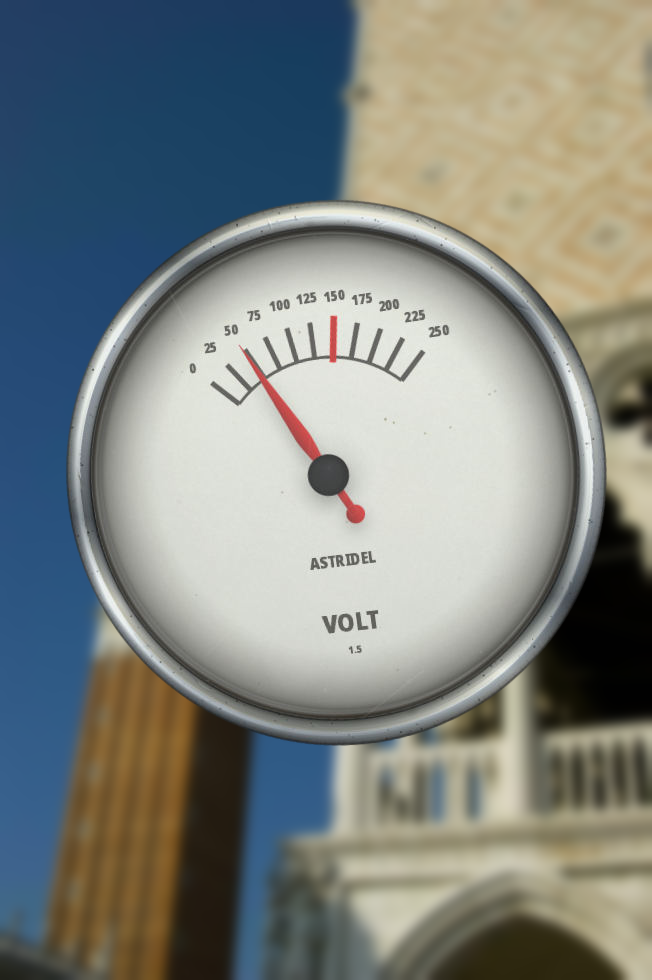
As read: **50** V
